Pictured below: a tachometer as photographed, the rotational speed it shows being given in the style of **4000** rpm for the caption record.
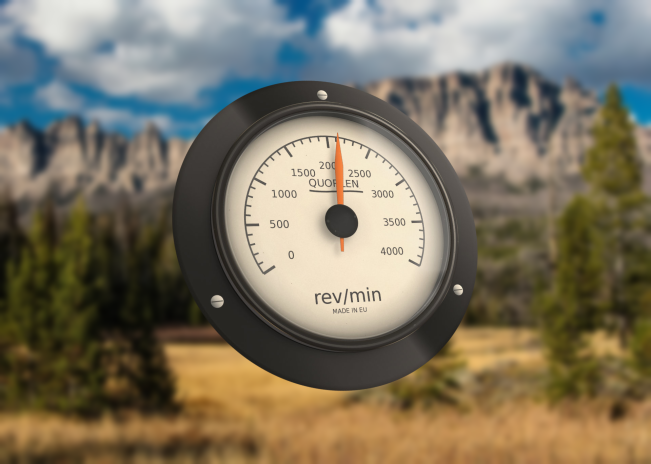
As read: **2100** rpm
